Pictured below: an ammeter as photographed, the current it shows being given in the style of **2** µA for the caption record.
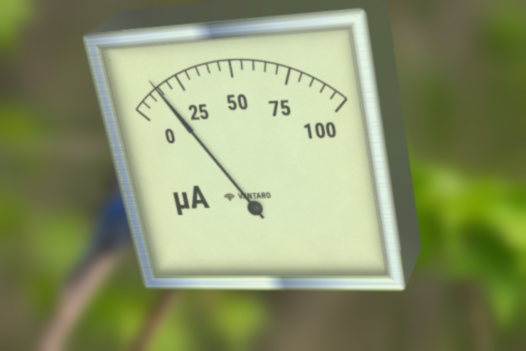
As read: **15** µA
